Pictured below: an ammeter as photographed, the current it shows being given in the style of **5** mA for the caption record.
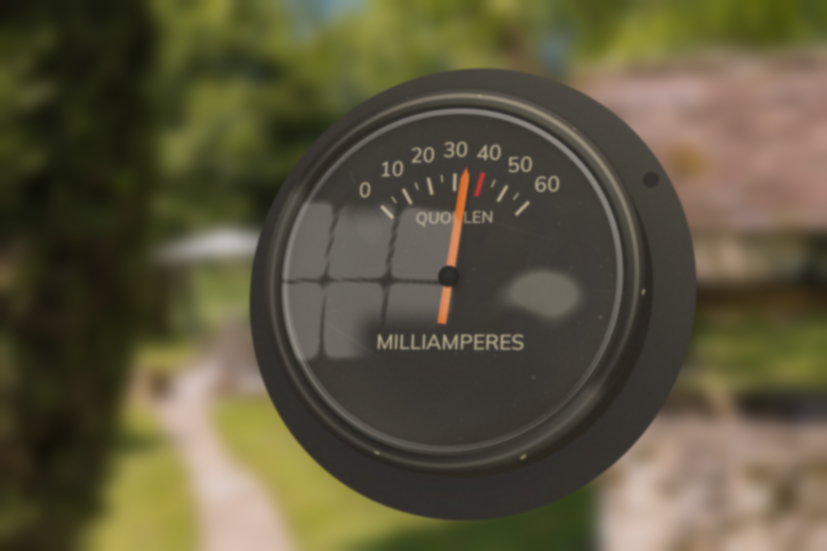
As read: **35** mA
